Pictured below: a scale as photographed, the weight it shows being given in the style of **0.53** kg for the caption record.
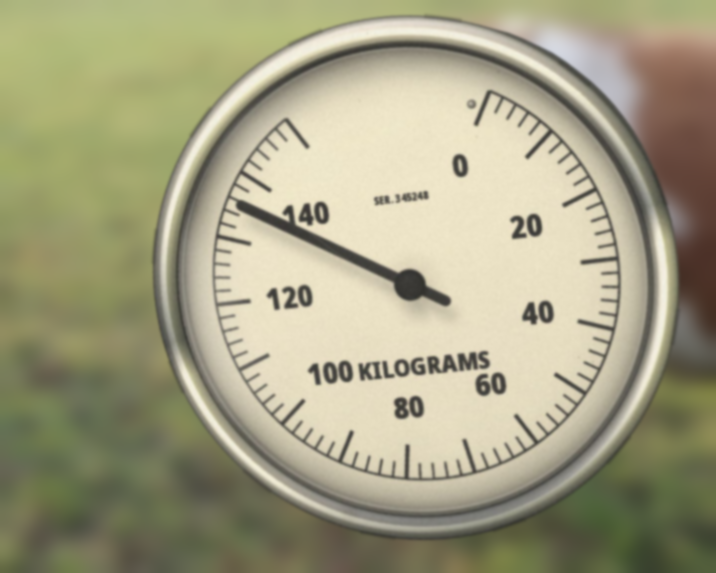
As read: **136** kg
